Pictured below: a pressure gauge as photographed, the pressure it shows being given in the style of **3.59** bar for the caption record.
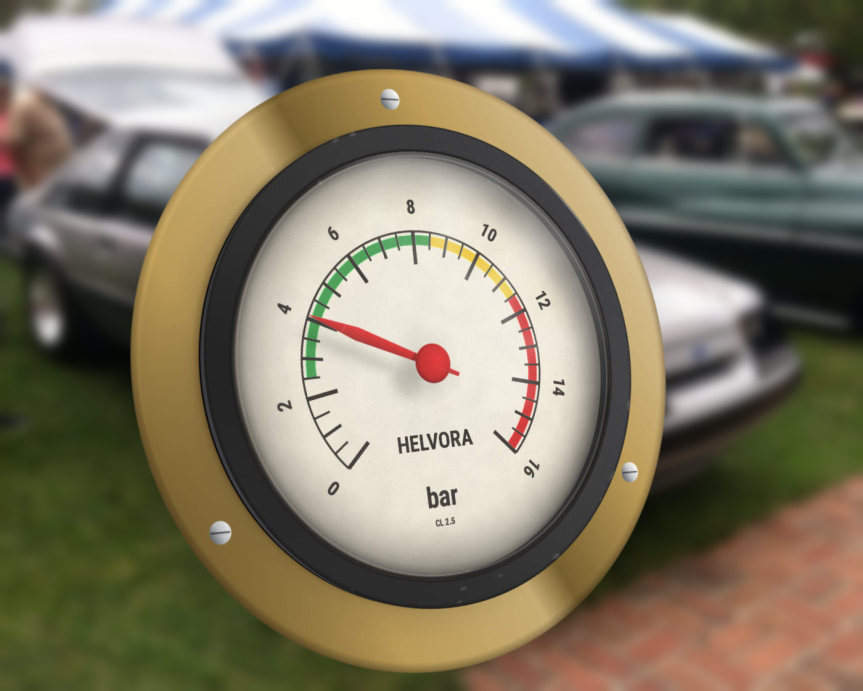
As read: **4** bar
